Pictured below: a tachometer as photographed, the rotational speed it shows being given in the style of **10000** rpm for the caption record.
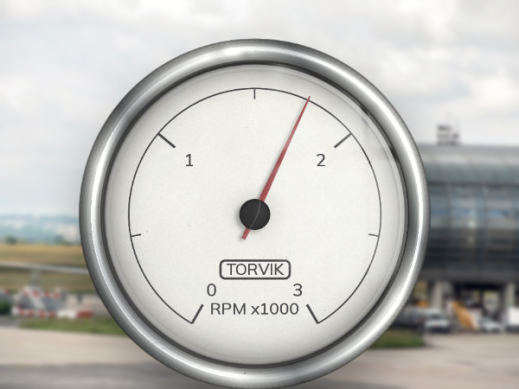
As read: **1750** rpm
